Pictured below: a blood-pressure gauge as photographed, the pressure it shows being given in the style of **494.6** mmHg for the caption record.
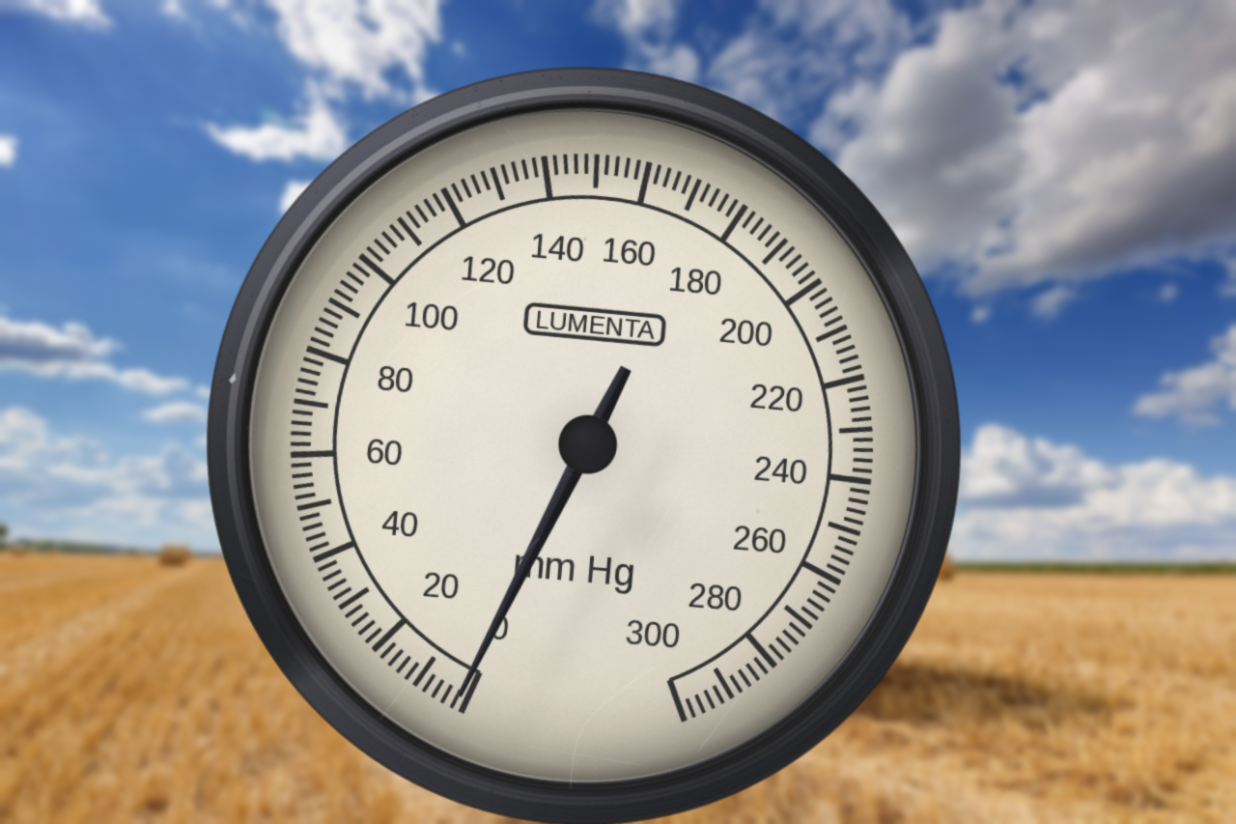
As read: **2** mmHg
